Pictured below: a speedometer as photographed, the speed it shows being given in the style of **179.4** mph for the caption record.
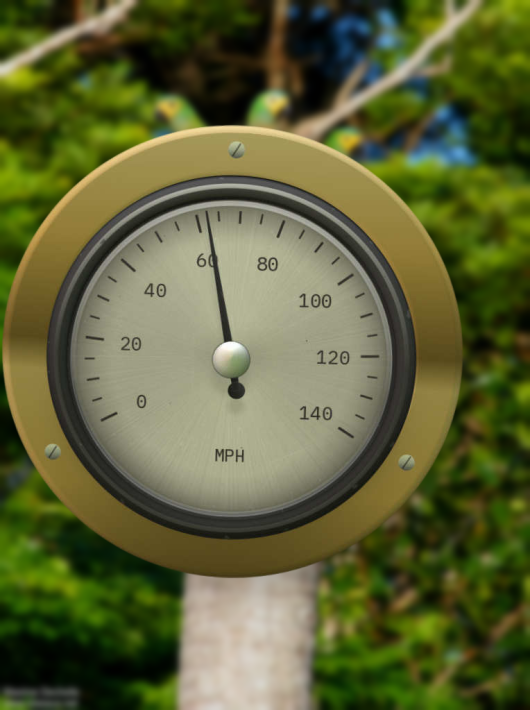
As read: **62.5** mph
